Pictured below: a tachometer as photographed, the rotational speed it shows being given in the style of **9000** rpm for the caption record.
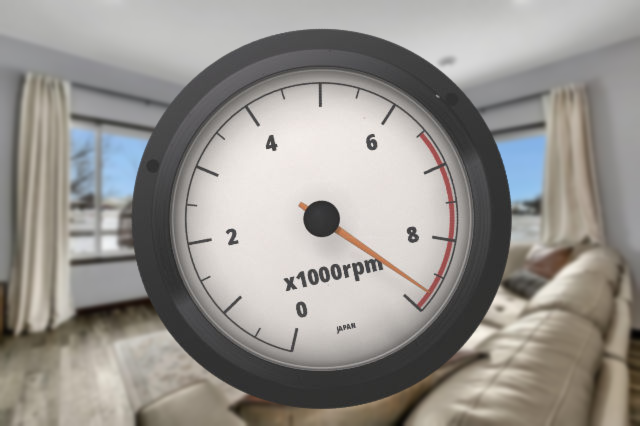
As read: **8750** rpm
